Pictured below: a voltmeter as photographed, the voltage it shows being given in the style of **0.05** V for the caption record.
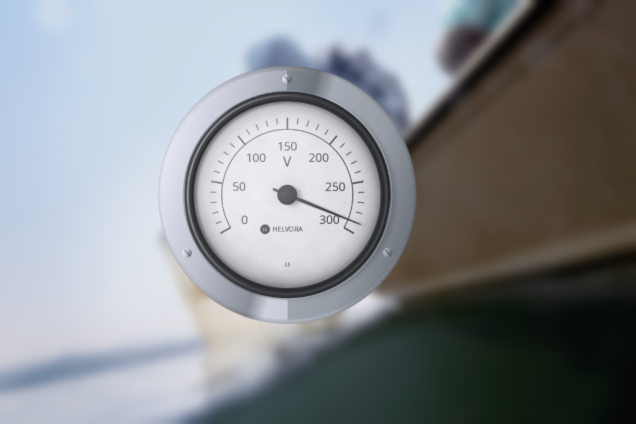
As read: **290** V
